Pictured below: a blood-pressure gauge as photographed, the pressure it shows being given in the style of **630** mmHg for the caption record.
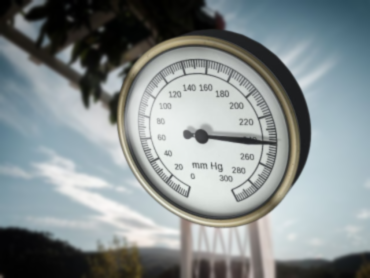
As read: **240** mmHg
